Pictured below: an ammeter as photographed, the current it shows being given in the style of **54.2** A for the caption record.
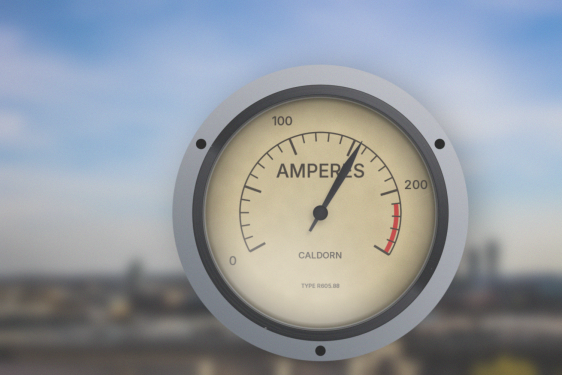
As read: **155** A
